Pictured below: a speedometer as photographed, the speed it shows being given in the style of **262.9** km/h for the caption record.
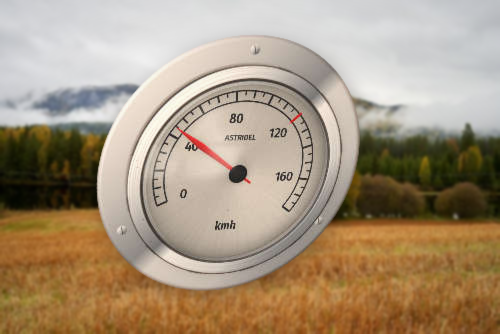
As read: **45** km/h
